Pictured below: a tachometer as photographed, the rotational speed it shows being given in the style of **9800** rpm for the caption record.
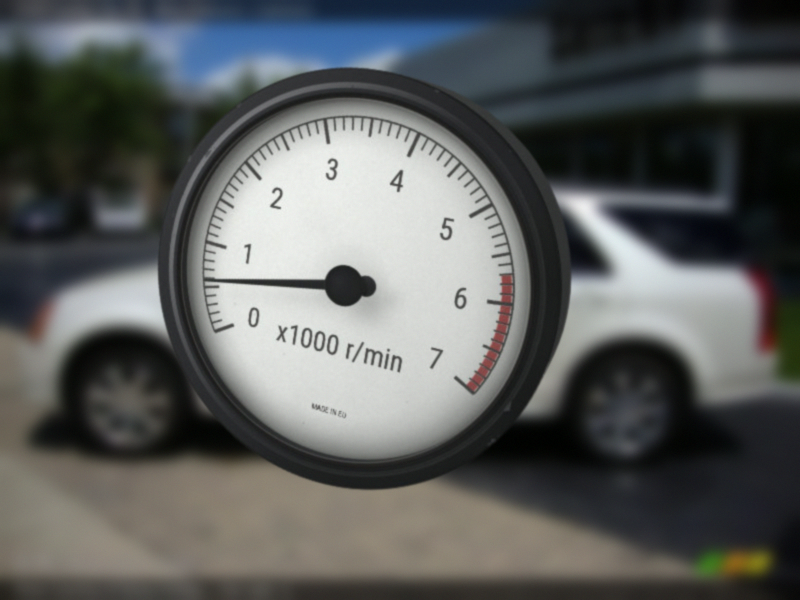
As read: **600** rpm
